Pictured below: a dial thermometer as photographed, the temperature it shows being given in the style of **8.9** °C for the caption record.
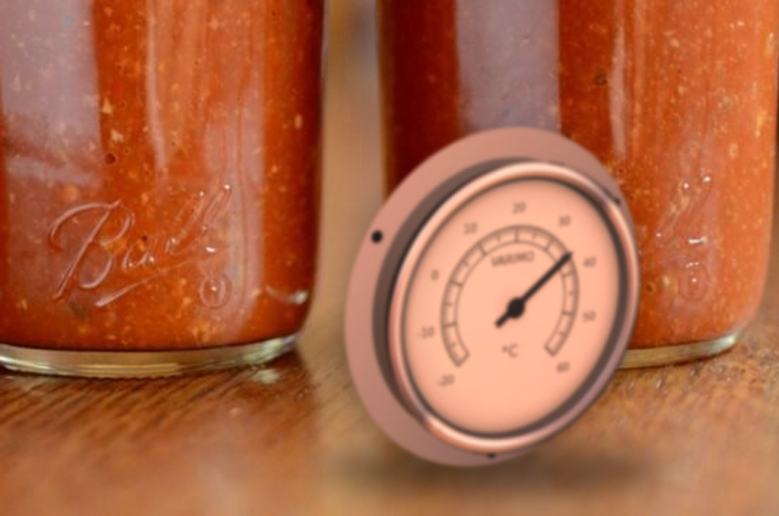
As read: **35** °C
